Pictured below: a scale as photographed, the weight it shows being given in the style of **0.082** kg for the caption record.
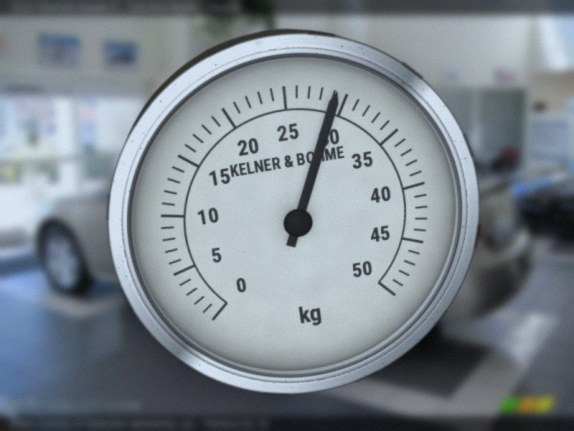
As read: **29** kg
